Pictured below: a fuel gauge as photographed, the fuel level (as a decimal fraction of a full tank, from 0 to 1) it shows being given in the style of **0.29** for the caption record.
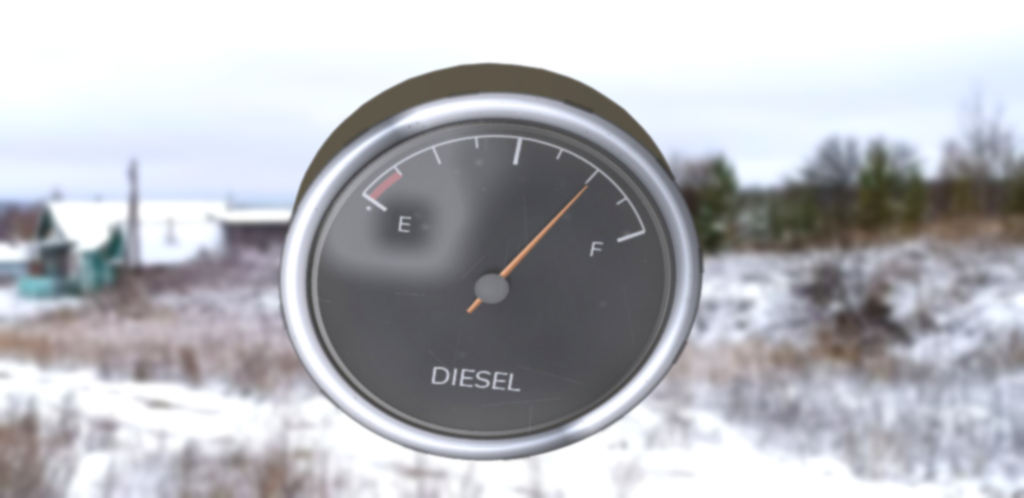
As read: **0.75**
